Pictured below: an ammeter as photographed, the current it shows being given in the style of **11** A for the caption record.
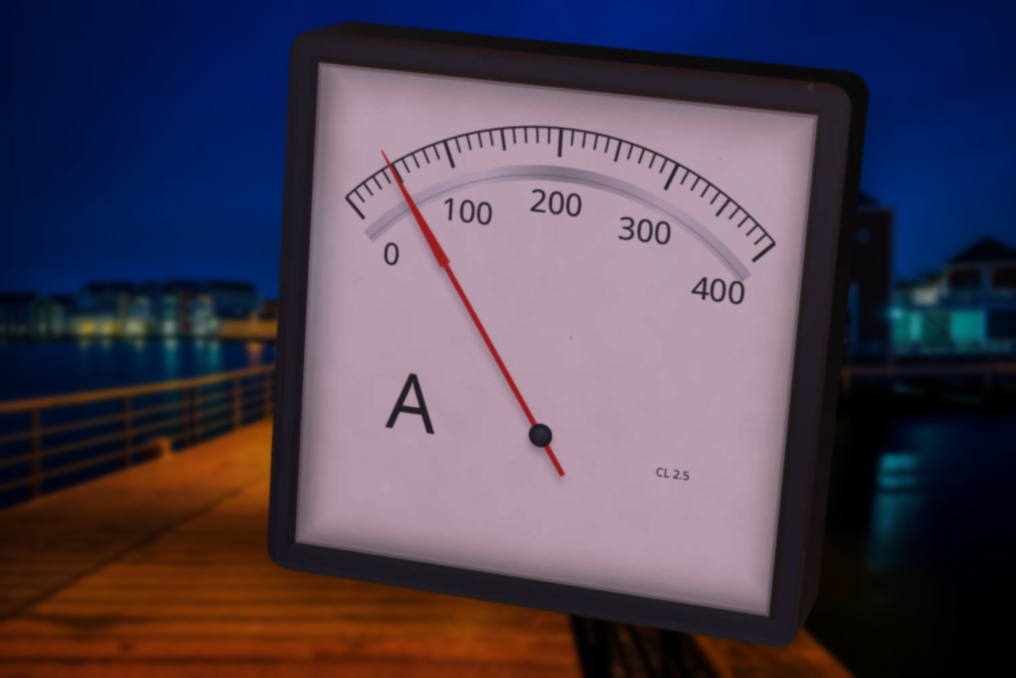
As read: **50** A
